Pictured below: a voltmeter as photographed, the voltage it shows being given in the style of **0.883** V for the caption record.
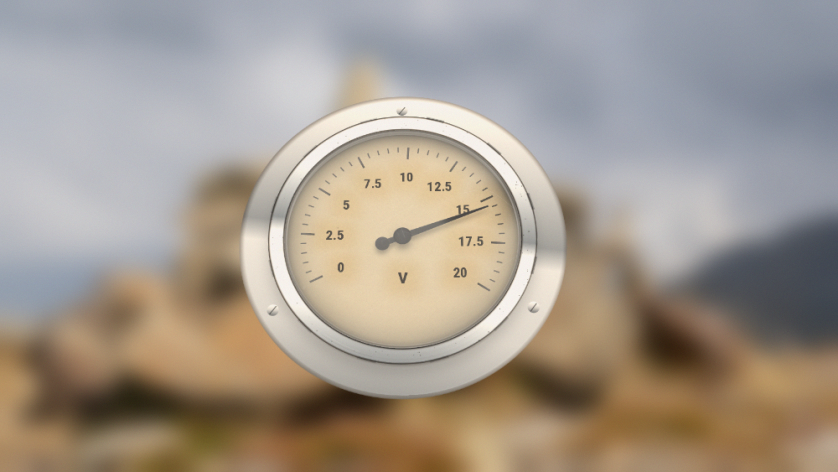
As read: **15.5** V
